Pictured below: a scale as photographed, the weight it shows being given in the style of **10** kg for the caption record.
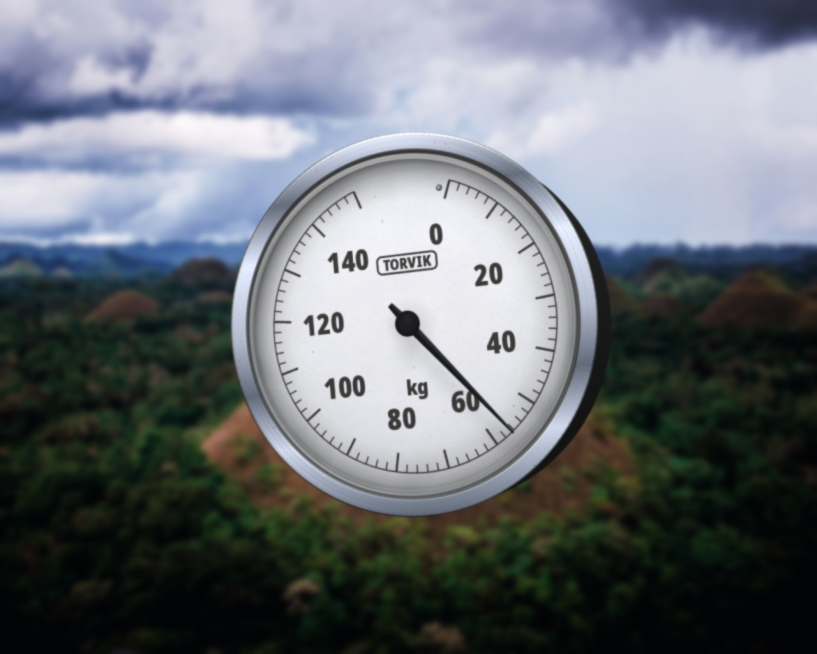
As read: **56** kg
